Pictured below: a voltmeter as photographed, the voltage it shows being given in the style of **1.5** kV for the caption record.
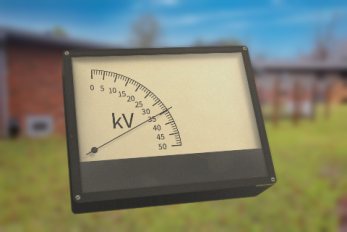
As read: **35** kV
